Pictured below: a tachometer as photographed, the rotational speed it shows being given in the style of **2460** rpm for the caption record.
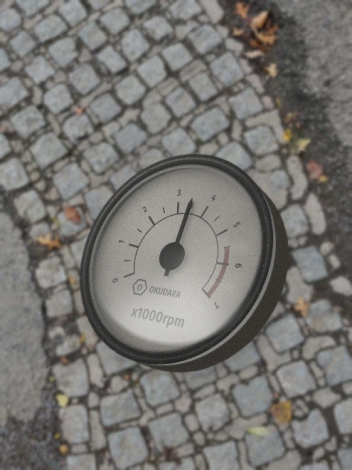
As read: **3500** rpm
